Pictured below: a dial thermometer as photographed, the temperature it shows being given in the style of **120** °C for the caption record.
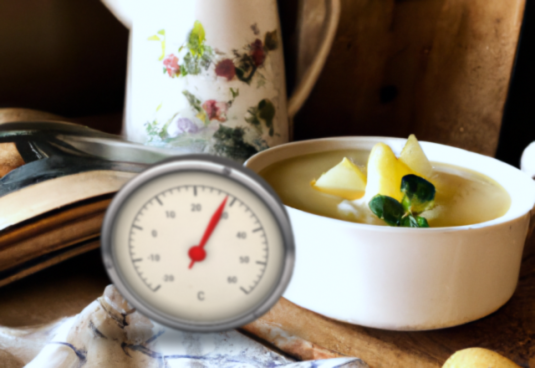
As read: **28** °C
